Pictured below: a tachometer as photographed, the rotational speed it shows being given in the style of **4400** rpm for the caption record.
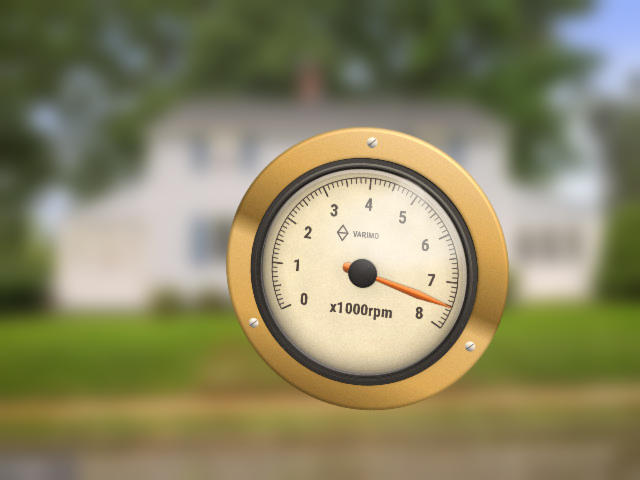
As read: **7500** rpm
